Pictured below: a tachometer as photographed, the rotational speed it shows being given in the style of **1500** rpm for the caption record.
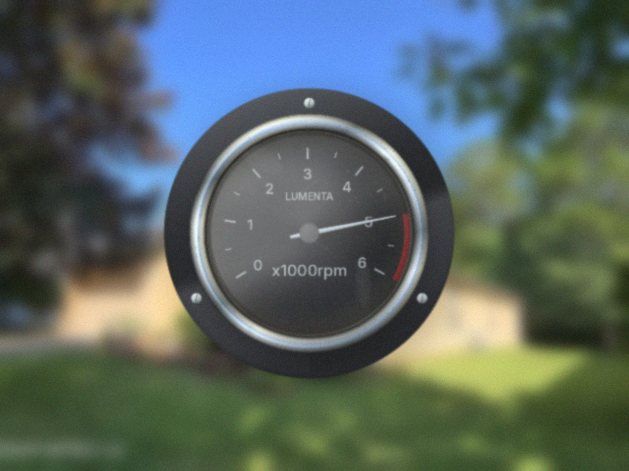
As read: **5000** rpm
